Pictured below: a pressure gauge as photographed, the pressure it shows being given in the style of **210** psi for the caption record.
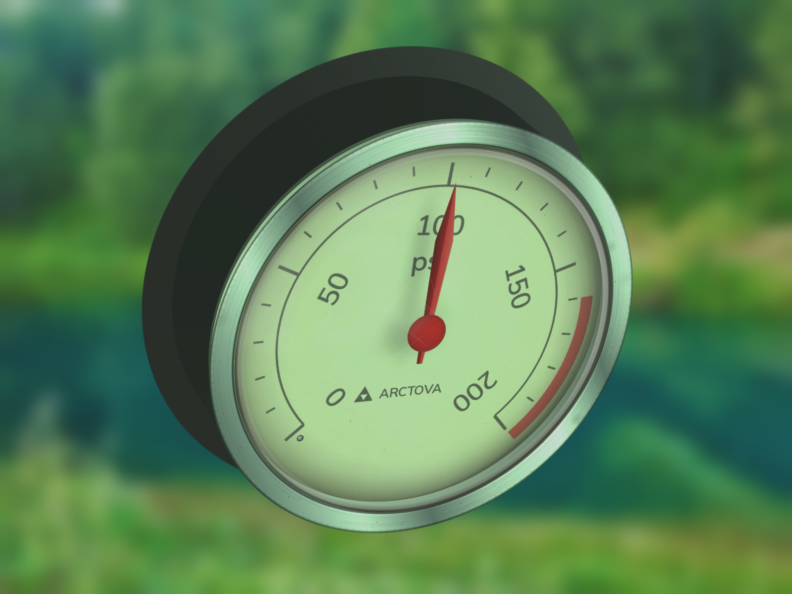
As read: **100** psi
